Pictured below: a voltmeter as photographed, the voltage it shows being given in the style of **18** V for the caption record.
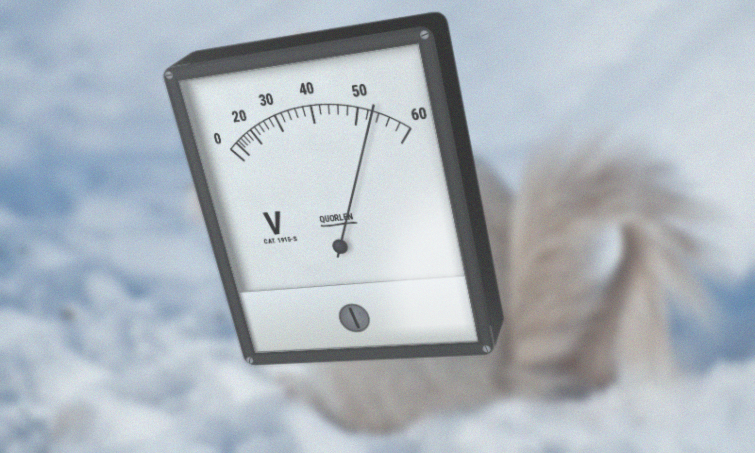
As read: **53** V
